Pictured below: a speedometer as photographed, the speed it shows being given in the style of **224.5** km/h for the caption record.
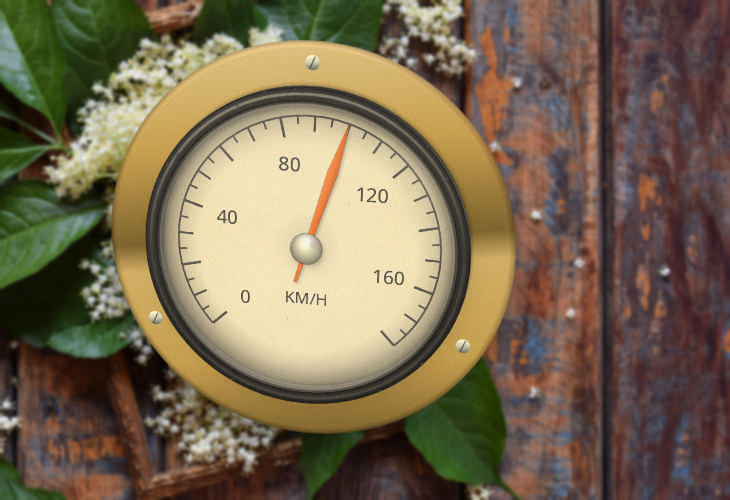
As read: **100** km/h
